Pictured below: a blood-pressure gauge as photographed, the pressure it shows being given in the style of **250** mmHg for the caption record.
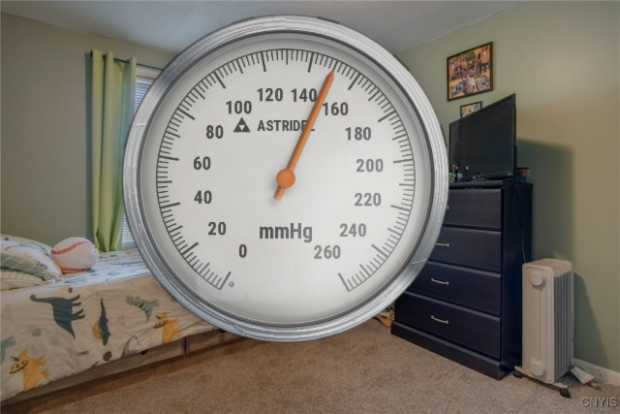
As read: **150** mmHg
